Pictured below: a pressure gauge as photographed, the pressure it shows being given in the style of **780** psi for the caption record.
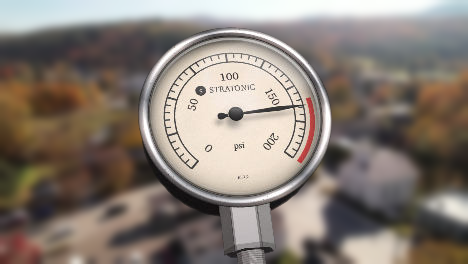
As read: **165** psi
